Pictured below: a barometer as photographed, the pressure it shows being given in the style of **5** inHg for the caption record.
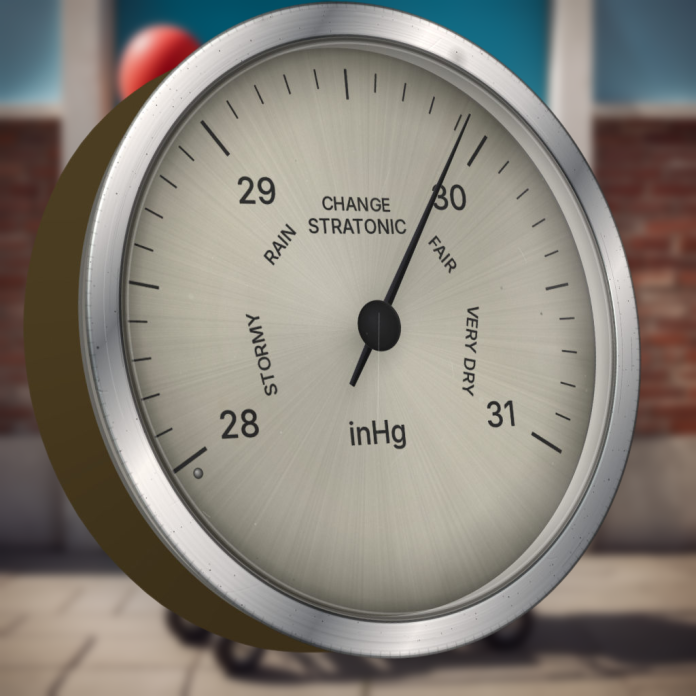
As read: **29.9** inHg
